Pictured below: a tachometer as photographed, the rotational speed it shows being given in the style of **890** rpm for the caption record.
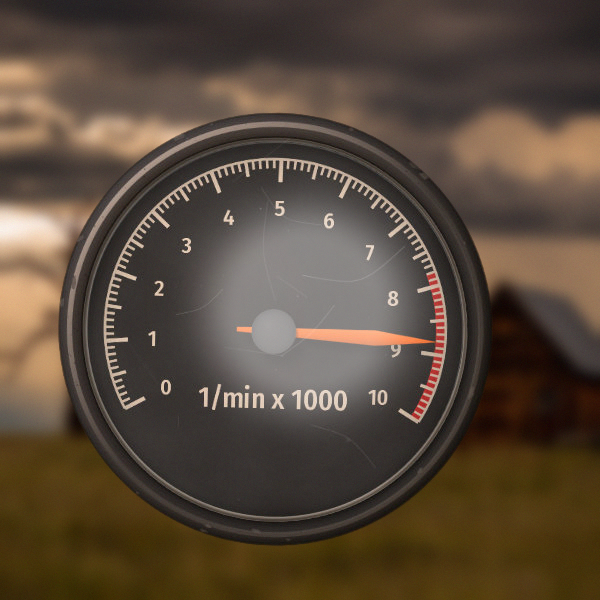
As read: **8800** rpm
